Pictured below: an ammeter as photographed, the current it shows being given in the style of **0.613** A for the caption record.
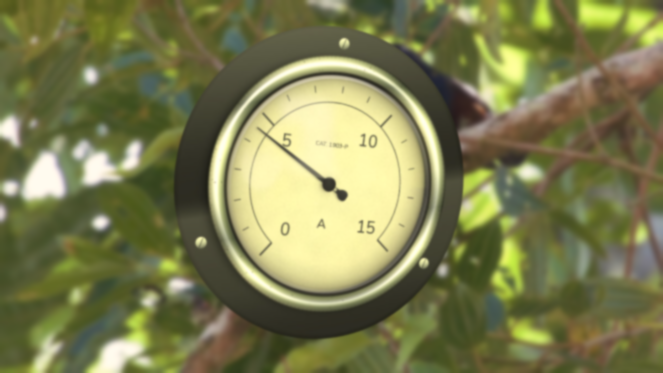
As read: **4.5** A
